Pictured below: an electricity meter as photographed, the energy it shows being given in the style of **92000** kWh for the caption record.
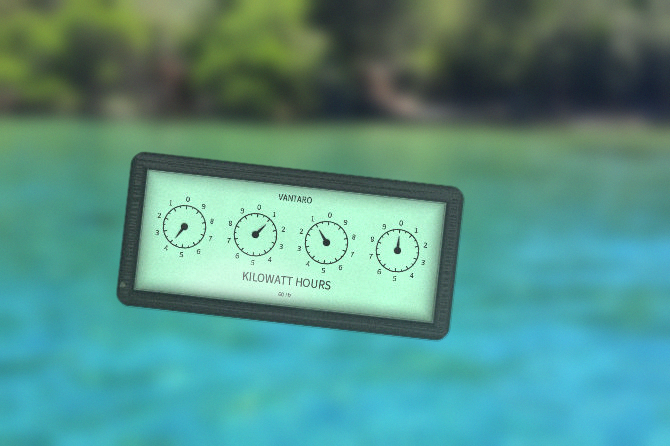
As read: **4110** kWh
